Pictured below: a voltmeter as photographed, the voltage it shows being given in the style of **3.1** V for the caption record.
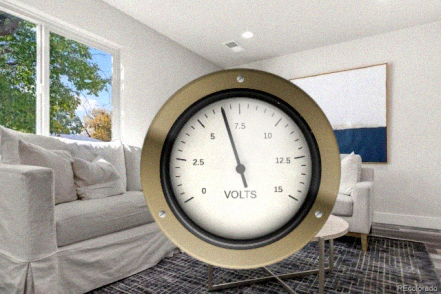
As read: **6.5** V
